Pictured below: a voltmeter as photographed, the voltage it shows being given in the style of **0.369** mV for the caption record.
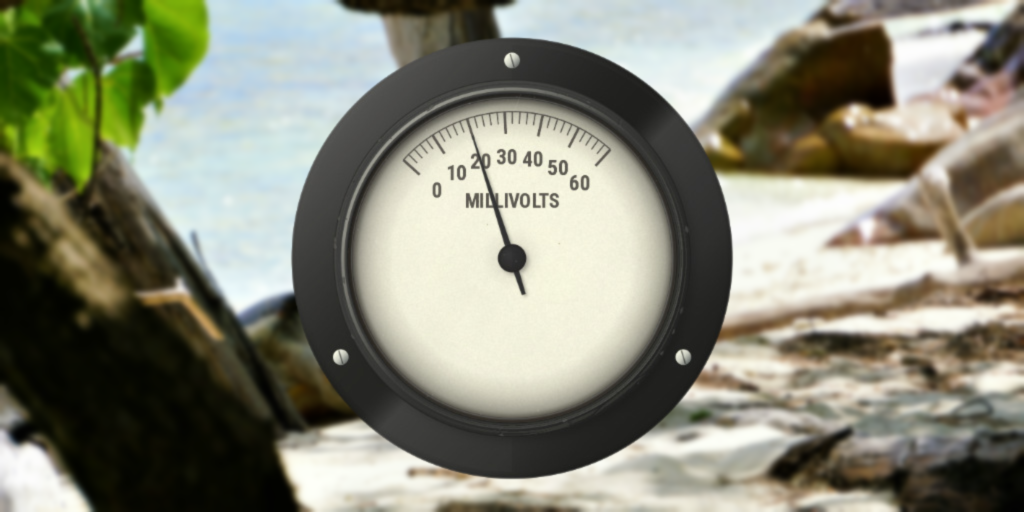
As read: **20** mV
